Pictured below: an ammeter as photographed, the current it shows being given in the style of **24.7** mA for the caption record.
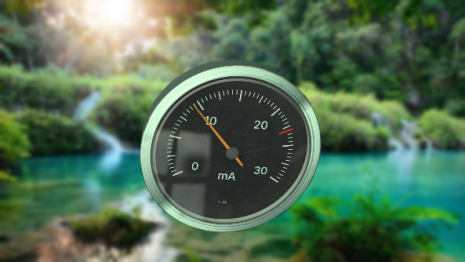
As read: **9.5** mA
